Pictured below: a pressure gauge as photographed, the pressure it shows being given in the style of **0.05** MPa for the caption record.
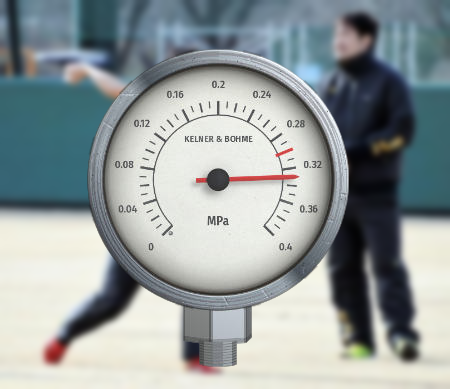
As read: **0.33** MPa
